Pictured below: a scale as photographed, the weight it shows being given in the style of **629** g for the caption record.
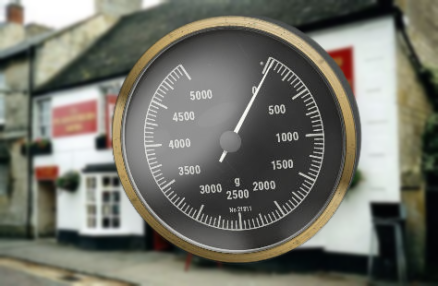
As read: **50** g
